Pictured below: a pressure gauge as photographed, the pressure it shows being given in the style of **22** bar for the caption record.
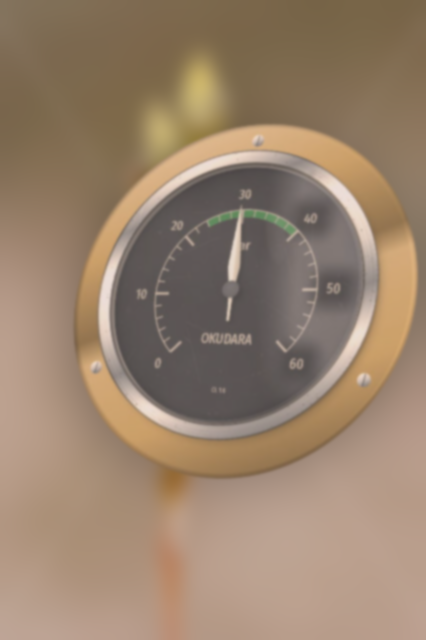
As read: **30** bar
